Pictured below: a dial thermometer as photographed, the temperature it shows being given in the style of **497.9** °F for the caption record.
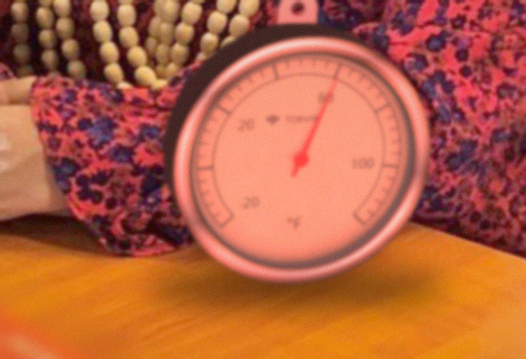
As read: **60** °F
